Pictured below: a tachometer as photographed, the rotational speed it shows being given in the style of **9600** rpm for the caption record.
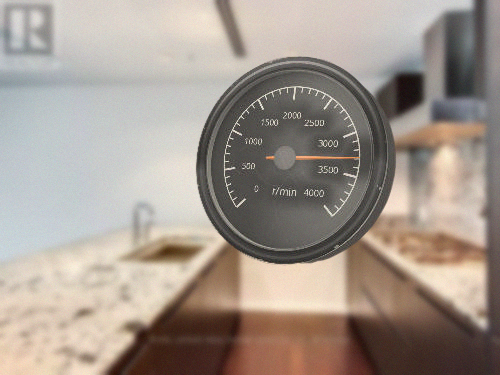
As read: **3300** rpm
